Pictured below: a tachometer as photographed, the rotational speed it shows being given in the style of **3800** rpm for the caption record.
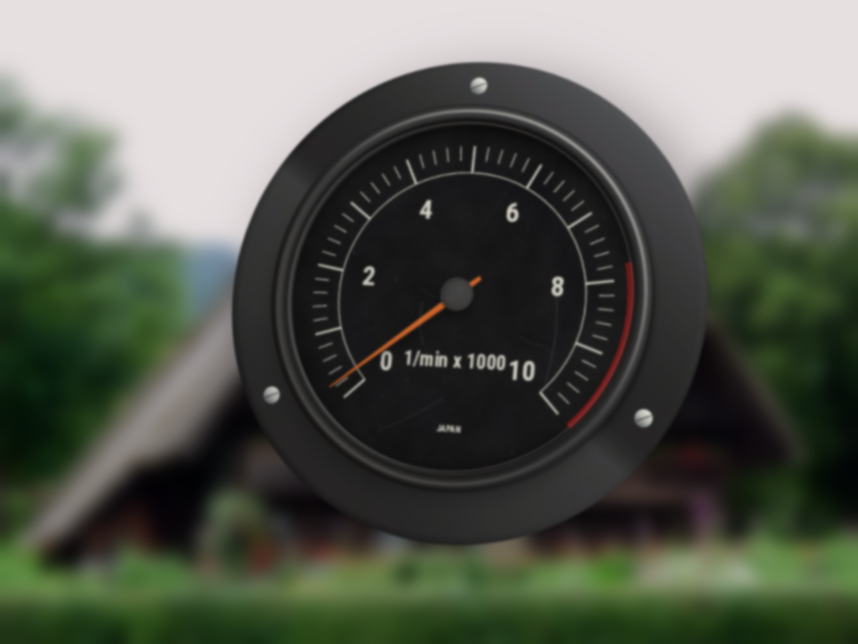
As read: **200** rpm
